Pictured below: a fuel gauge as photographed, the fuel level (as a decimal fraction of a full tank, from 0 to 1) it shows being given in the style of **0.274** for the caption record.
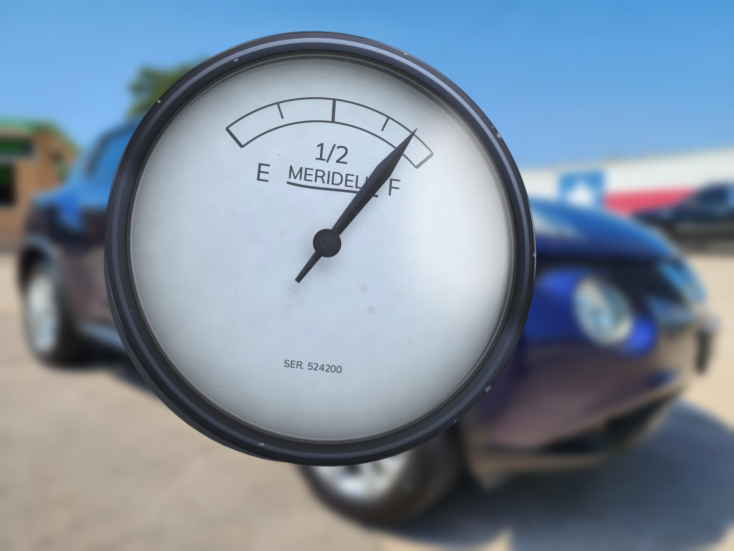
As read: **0.875**
